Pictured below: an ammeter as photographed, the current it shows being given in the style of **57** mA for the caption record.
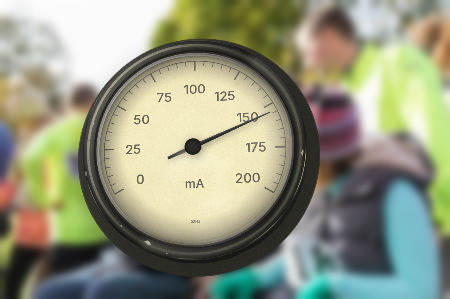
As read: **155** mA
